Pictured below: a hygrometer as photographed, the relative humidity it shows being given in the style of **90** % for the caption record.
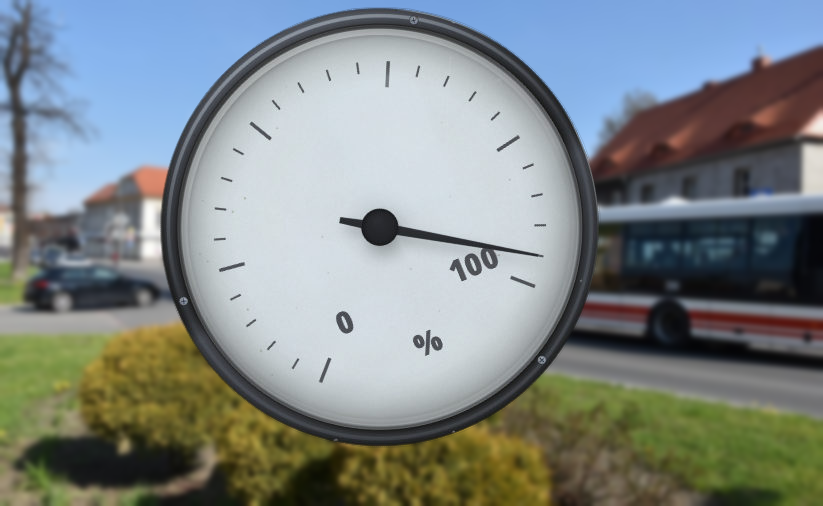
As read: **96** %
